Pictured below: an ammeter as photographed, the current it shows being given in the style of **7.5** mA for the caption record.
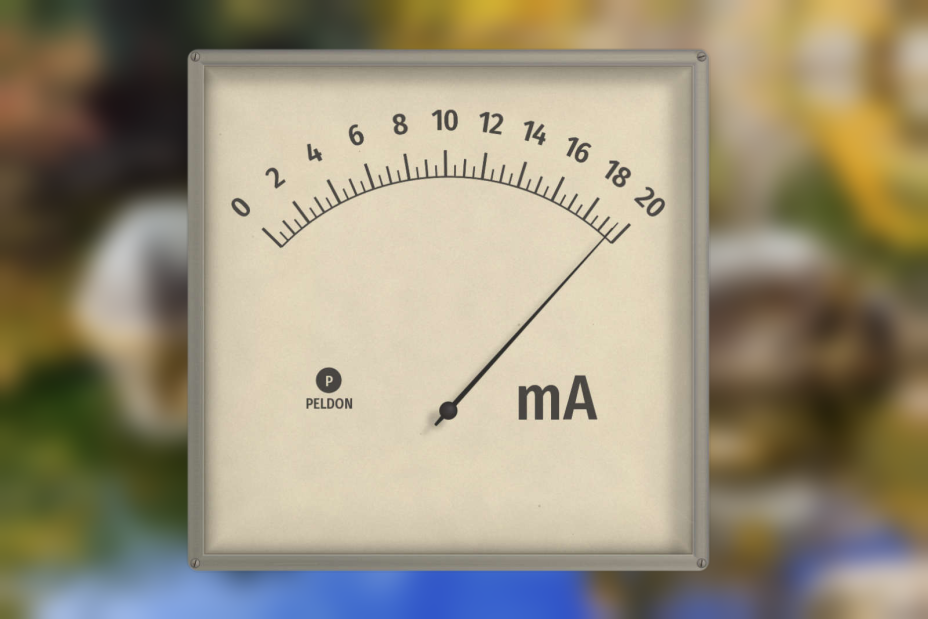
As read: **19.5** mA
